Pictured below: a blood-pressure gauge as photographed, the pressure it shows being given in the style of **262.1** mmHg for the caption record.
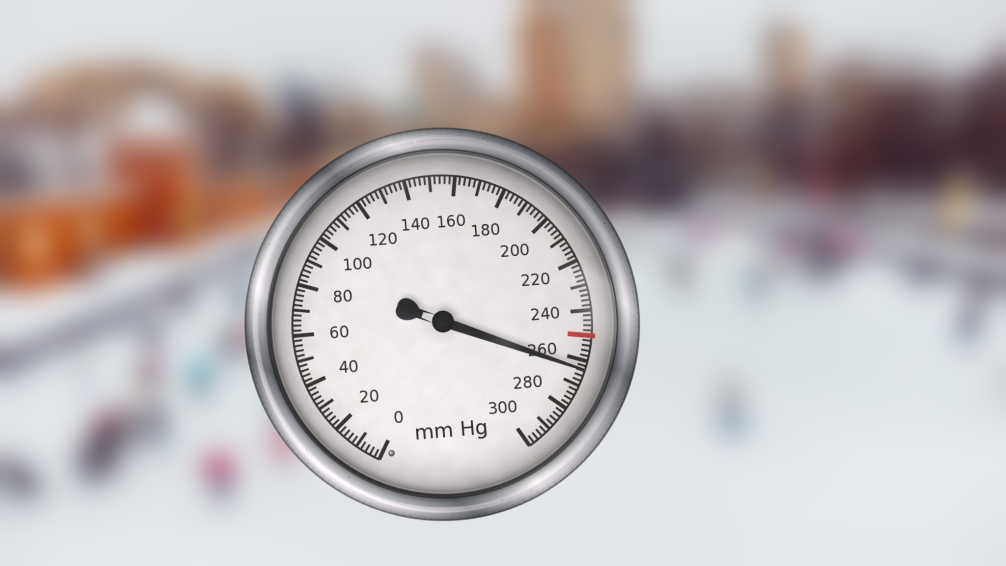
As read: **264** mmHg
